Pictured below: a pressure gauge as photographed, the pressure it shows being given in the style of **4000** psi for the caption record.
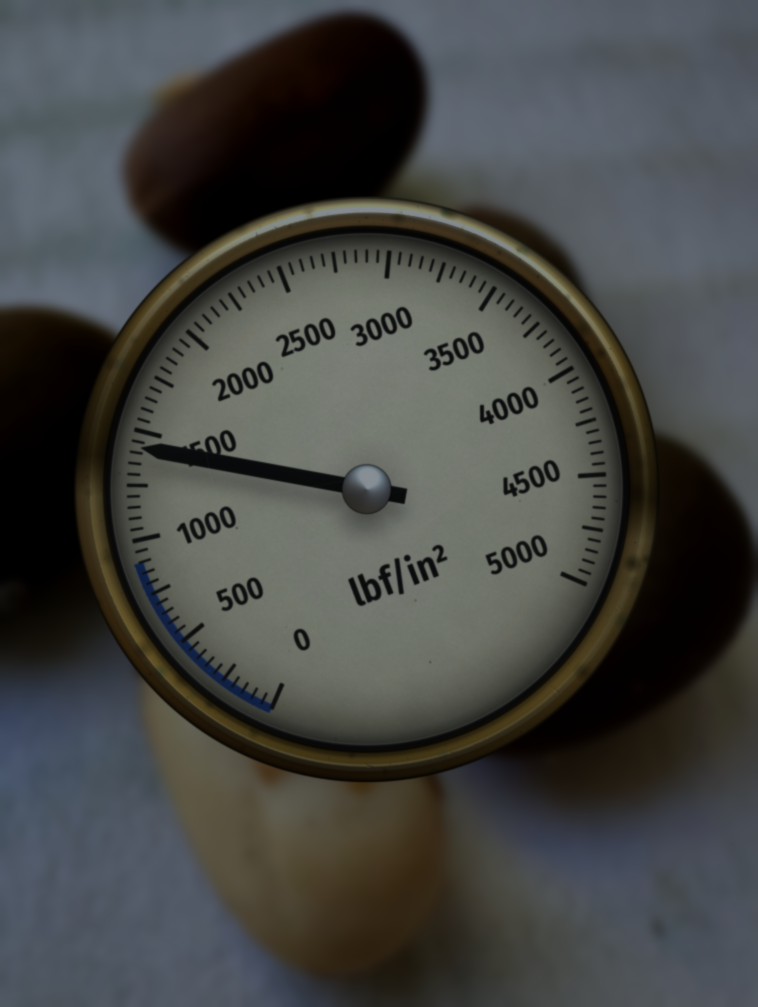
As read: **1425** psi
